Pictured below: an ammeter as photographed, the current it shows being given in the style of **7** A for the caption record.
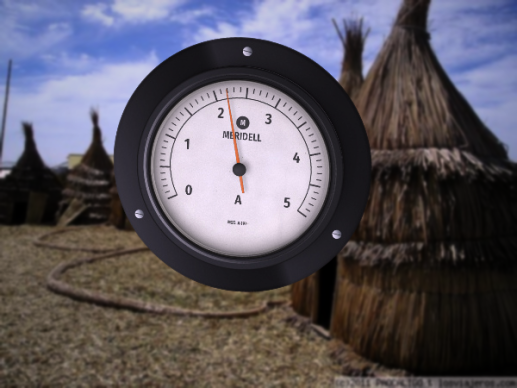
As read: **2.2** A
